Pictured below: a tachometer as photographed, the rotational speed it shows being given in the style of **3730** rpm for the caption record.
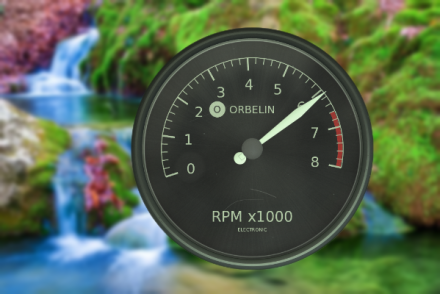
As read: **6100** rpm
